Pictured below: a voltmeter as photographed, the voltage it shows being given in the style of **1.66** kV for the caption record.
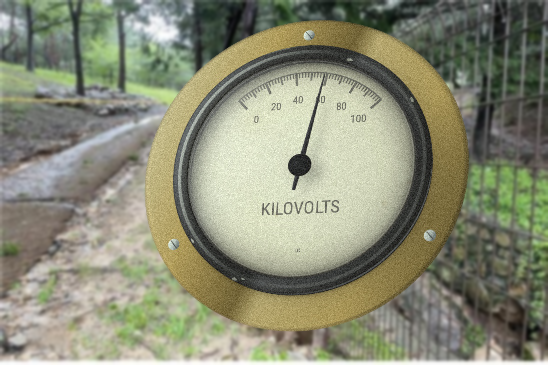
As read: **60** kV
